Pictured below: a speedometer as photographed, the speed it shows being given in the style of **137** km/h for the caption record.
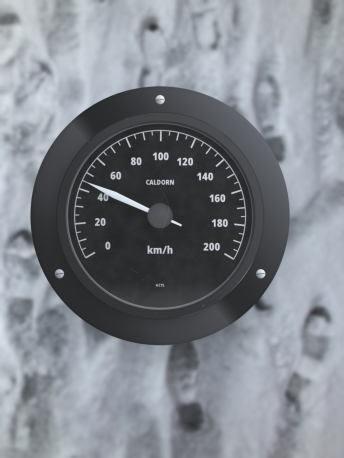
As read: **45** km/h
